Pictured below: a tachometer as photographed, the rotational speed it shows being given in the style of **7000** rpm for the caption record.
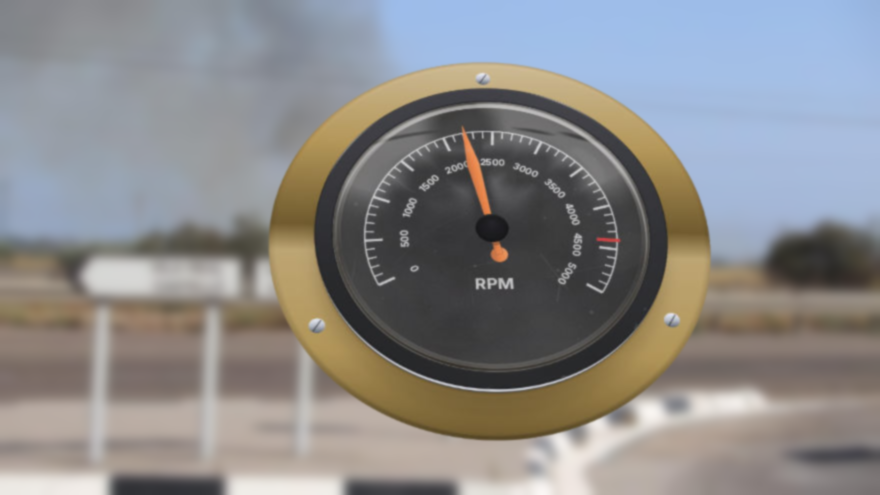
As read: **2200** rpm
